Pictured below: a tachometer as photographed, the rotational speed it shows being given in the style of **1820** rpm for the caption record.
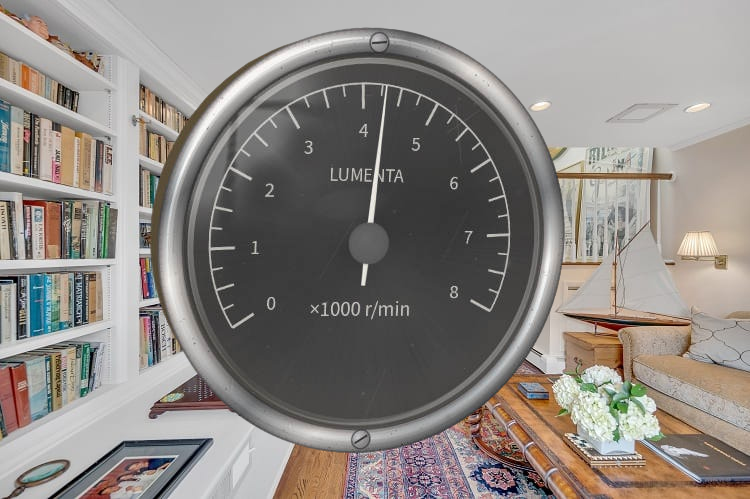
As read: **4250** rpm
